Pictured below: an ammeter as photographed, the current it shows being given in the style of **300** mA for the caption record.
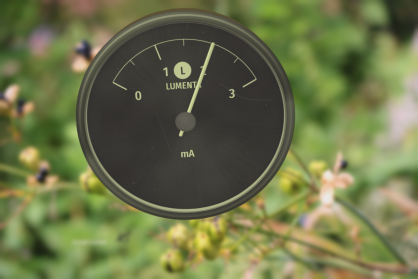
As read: **2** mA
